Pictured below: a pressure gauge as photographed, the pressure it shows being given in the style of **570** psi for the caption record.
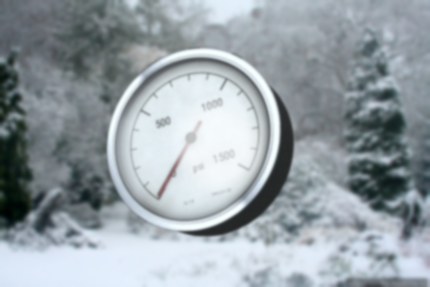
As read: **0** psi
